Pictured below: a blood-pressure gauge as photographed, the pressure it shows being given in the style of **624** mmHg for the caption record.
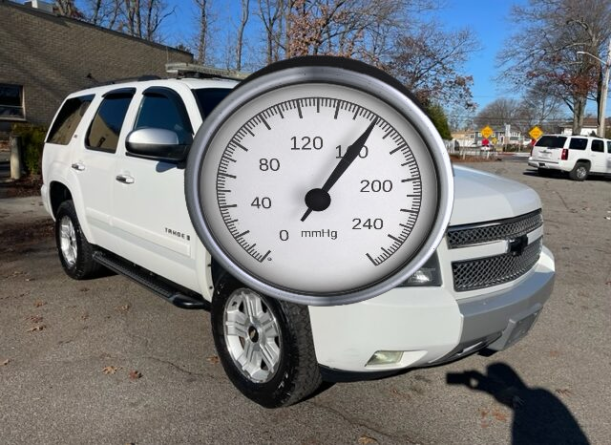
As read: **160** mmHg
